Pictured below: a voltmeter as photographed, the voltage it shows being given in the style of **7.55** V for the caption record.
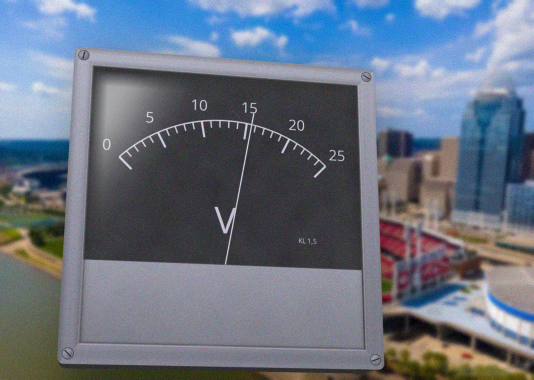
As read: **15.5** V
